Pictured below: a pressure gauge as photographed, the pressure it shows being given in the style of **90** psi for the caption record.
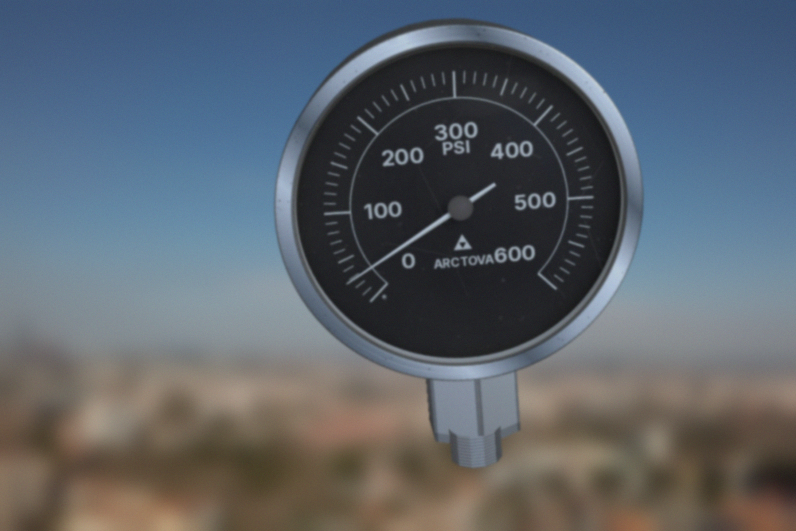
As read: **30** psi
